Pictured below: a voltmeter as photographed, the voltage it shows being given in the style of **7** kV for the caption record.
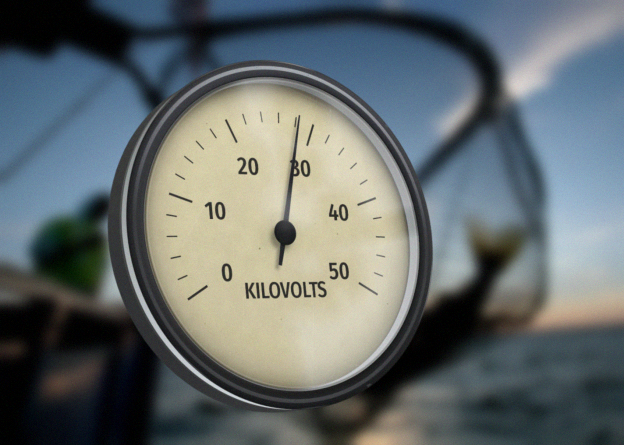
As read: **28** kV
